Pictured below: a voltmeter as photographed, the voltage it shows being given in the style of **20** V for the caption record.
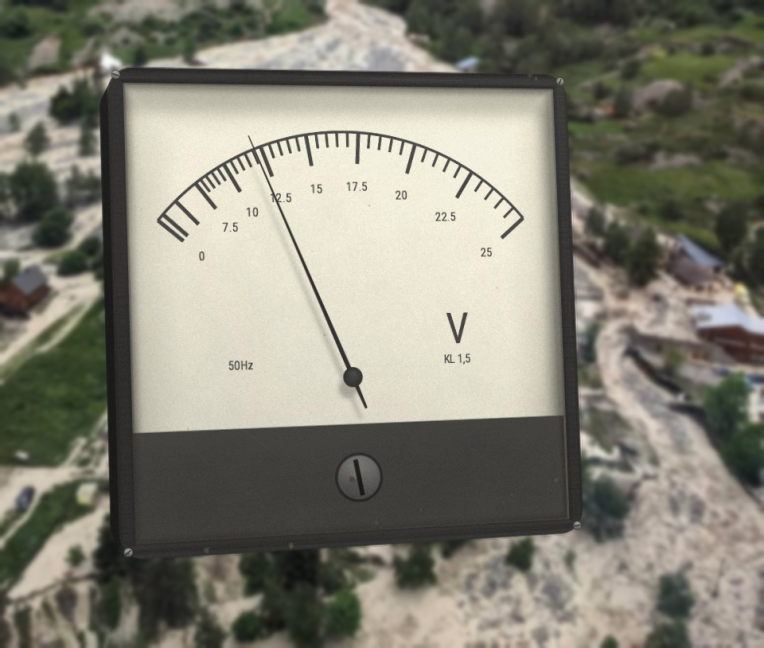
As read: **12** V
